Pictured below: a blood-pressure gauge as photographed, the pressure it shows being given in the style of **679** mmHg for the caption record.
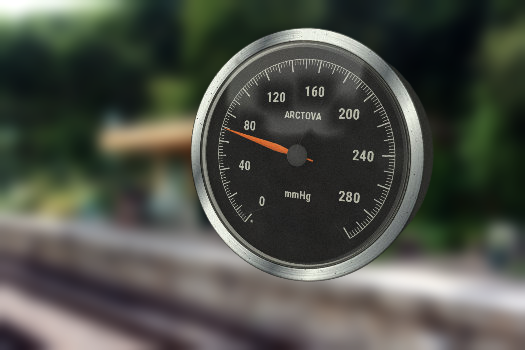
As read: **70** mmHg
